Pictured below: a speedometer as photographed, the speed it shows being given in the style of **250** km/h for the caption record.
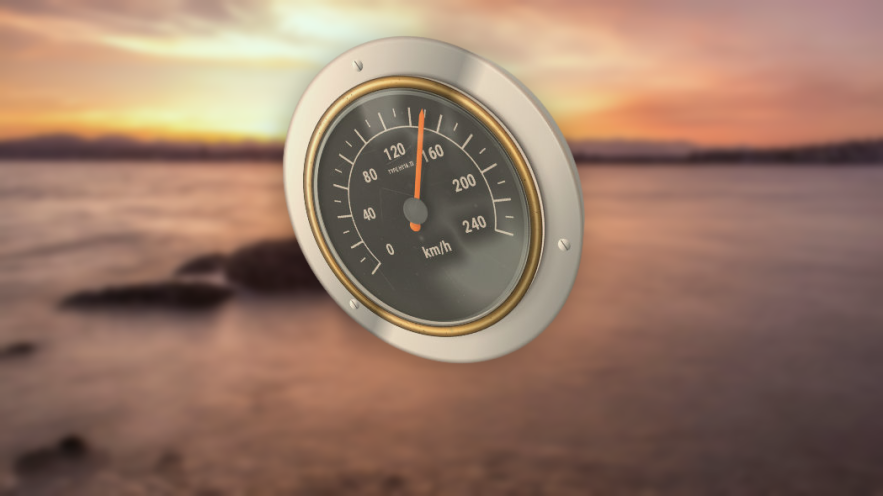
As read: **150** km/h
